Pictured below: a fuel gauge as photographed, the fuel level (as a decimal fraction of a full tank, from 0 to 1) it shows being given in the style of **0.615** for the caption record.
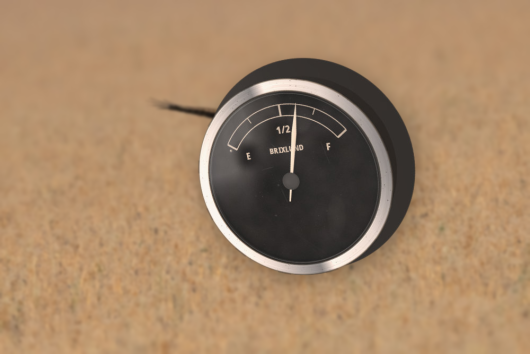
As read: **0.625**
